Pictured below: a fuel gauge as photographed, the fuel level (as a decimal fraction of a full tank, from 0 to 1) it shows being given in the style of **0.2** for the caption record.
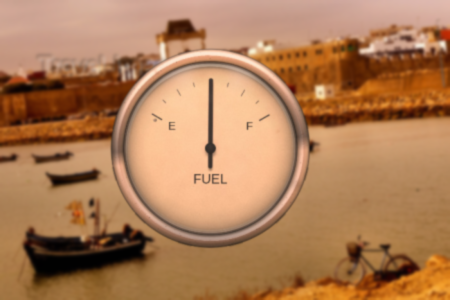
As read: **0.5**
